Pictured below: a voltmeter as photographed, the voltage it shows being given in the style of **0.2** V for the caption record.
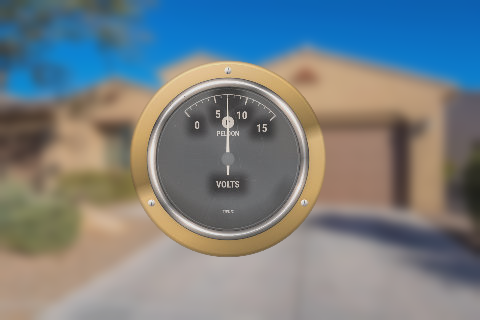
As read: **7** V
